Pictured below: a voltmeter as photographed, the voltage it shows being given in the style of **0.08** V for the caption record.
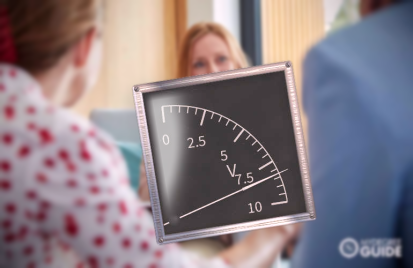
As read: **8.25** V
